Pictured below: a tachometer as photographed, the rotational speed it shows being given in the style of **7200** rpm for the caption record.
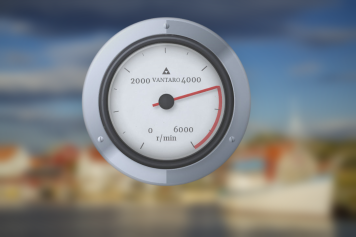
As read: **4500** rpm
